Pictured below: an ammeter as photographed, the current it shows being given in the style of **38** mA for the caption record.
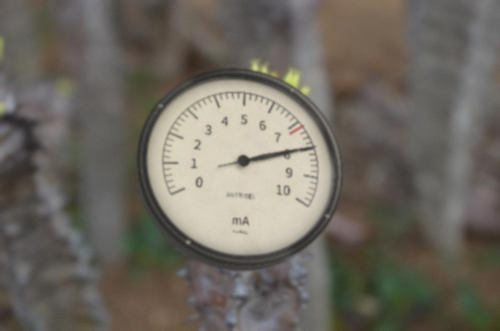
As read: **8** mA
